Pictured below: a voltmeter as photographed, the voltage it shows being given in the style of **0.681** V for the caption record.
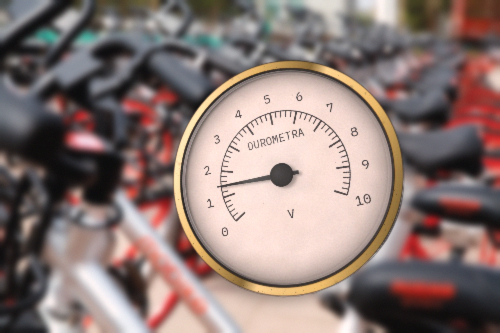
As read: **1.4** V
